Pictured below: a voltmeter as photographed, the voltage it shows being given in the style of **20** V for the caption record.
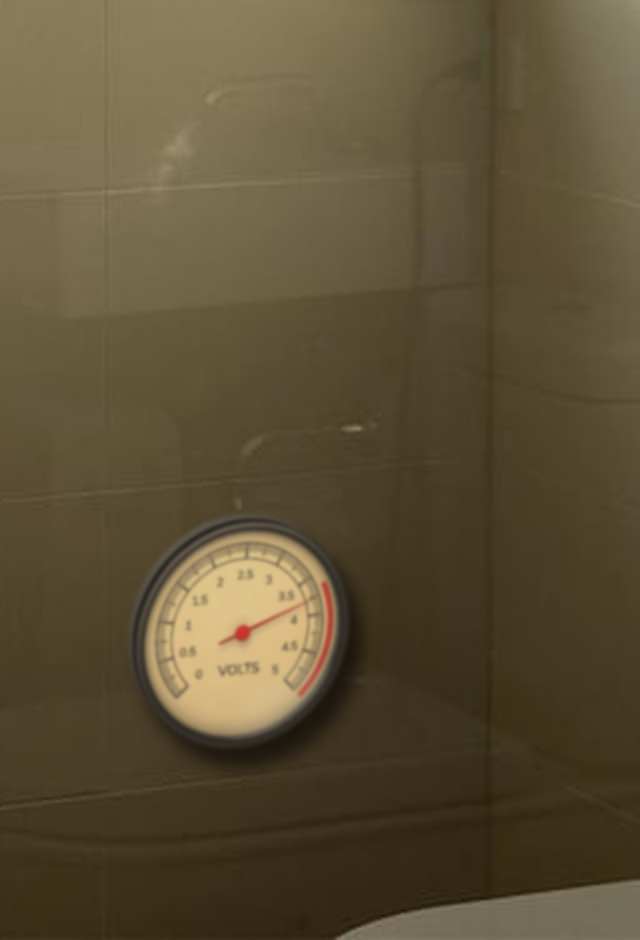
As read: **3.75** V
